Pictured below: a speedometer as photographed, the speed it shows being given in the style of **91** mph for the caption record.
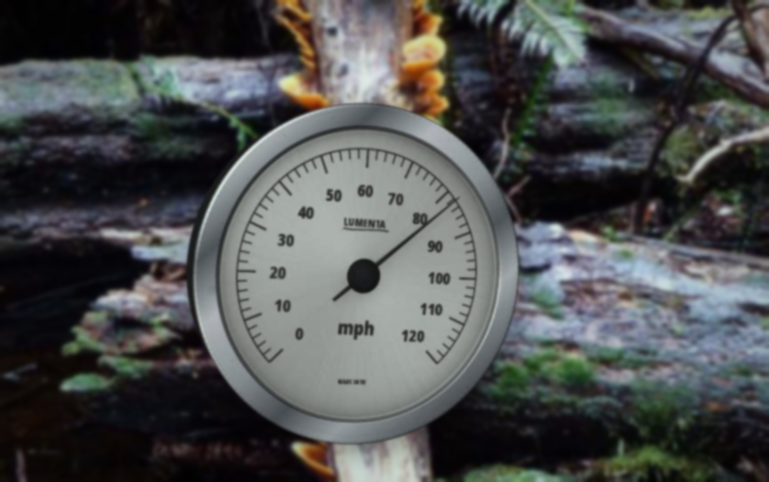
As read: **82** mph
